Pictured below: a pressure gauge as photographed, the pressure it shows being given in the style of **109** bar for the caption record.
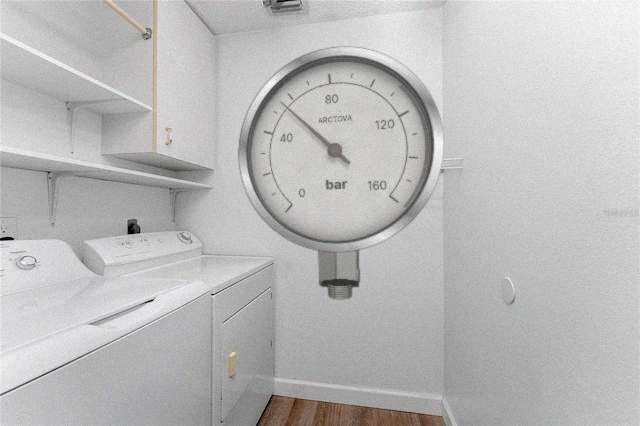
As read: **55** bar
